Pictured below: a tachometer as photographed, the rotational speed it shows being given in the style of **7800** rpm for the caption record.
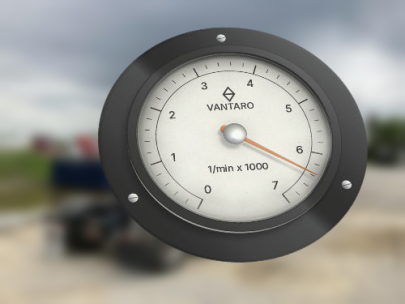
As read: **6400** rpm
